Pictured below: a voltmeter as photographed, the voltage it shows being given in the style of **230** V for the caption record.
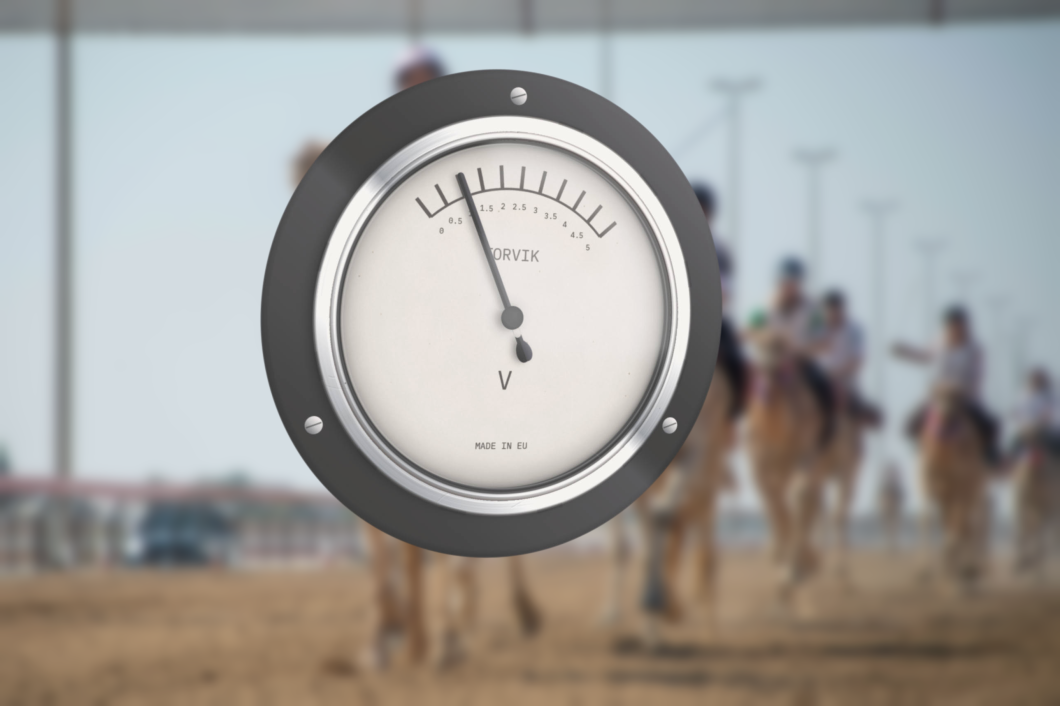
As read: **1** V
